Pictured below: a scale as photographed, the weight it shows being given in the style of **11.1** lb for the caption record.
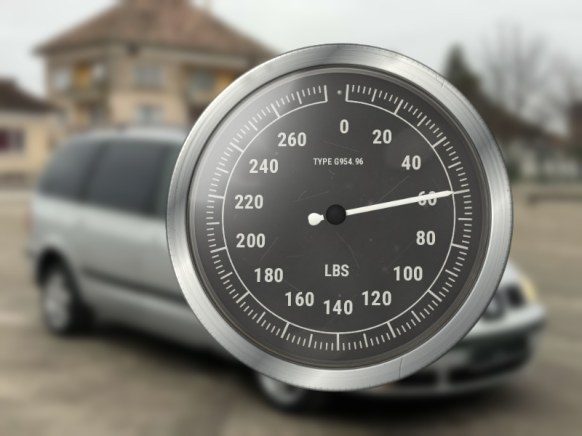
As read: **60** lb
